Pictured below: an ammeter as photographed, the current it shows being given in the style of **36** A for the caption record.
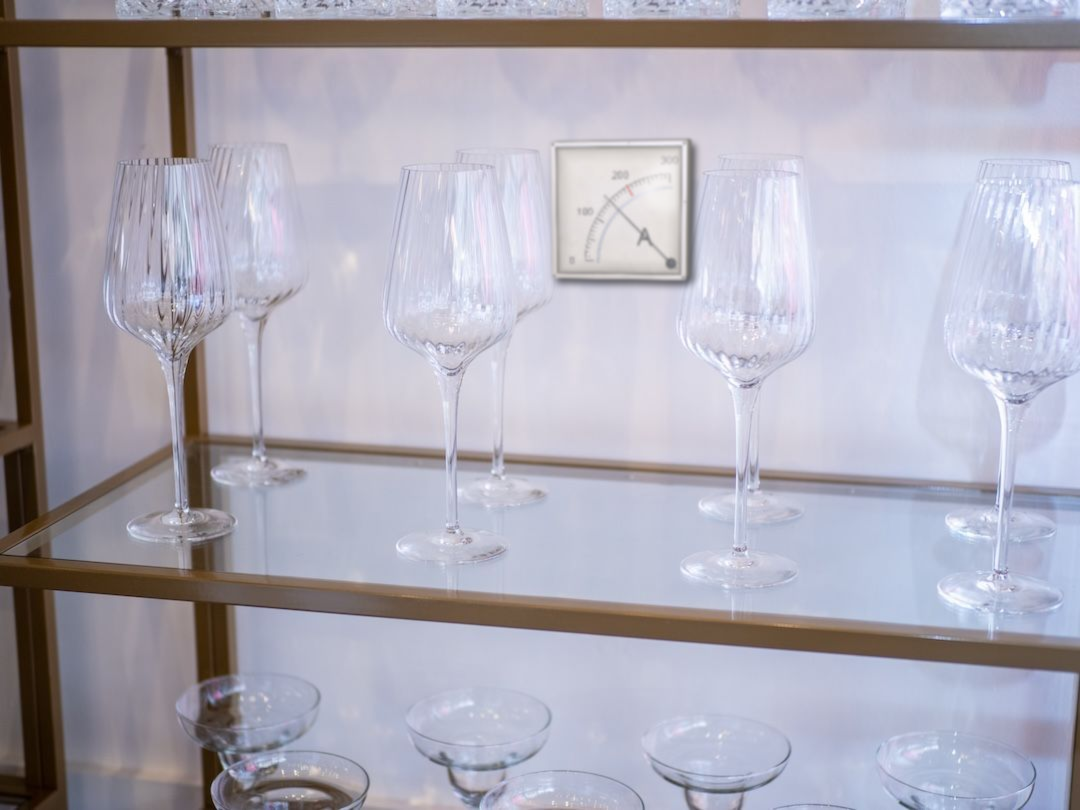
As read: **150** A
